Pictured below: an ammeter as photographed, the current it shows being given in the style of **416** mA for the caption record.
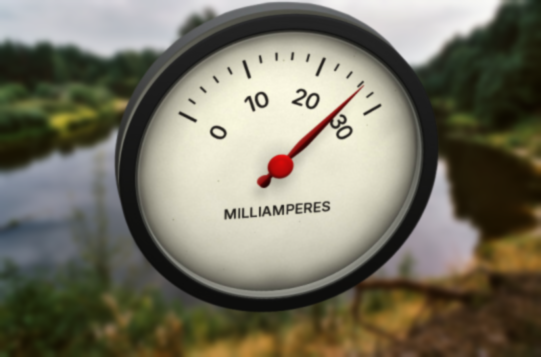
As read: **26** mA
